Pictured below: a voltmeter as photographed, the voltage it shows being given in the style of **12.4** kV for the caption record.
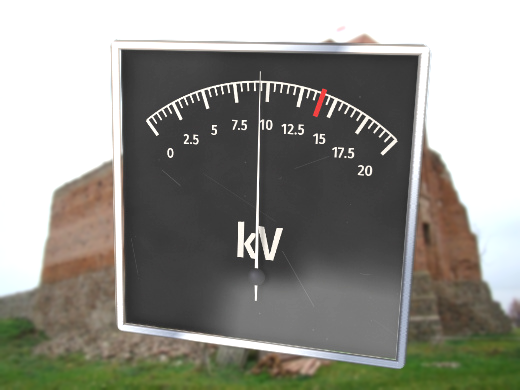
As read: **9.5** kV
